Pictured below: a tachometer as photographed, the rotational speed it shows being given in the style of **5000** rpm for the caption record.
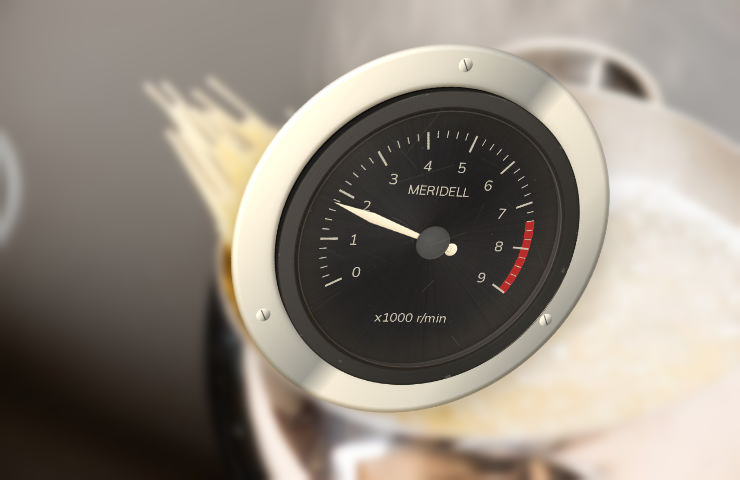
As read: **1800** rpm
